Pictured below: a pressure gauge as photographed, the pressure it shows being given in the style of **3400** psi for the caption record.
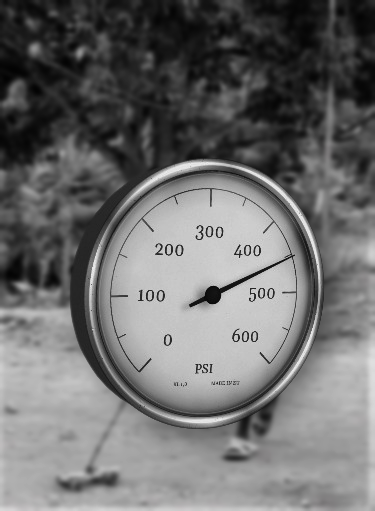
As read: **450** psi
